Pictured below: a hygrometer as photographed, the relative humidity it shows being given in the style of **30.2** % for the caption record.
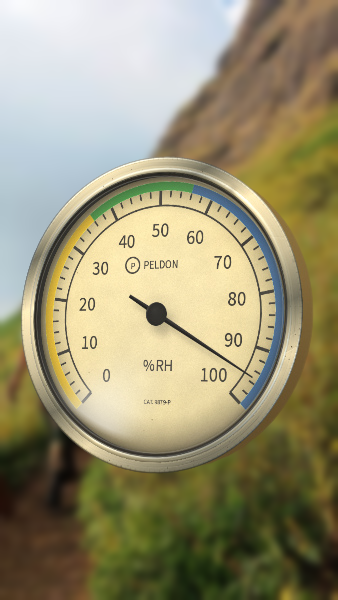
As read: **95** %
